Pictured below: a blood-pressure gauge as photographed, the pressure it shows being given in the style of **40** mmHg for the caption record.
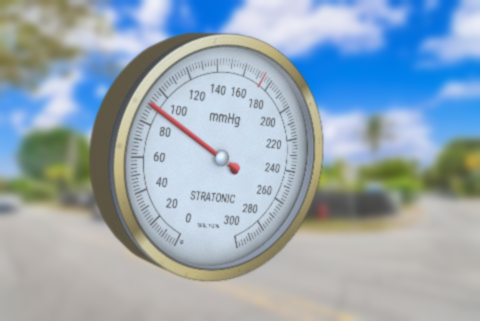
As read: **90** mmHg
